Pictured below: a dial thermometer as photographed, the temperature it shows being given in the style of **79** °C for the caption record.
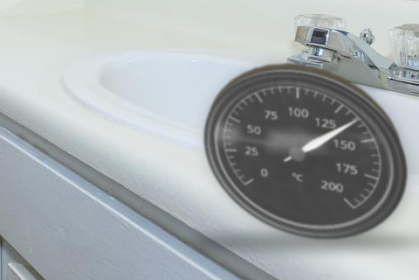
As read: **135** °C
